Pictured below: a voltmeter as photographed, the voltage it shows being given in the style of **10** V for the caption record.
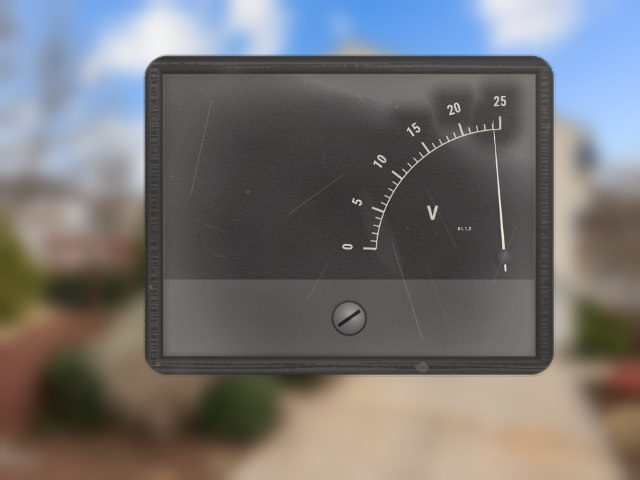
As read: **24** V
